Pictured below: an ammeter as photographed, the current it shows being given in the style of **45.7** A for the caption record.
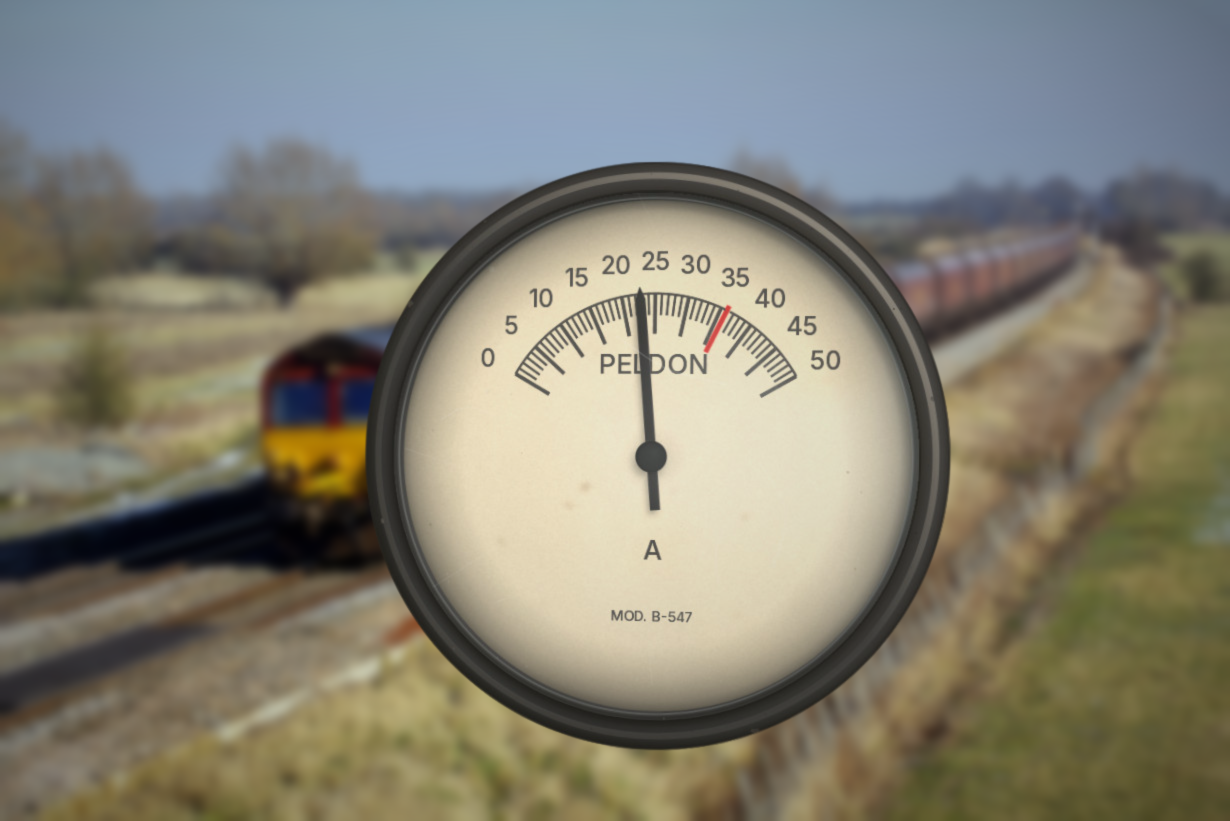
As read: **23** A
